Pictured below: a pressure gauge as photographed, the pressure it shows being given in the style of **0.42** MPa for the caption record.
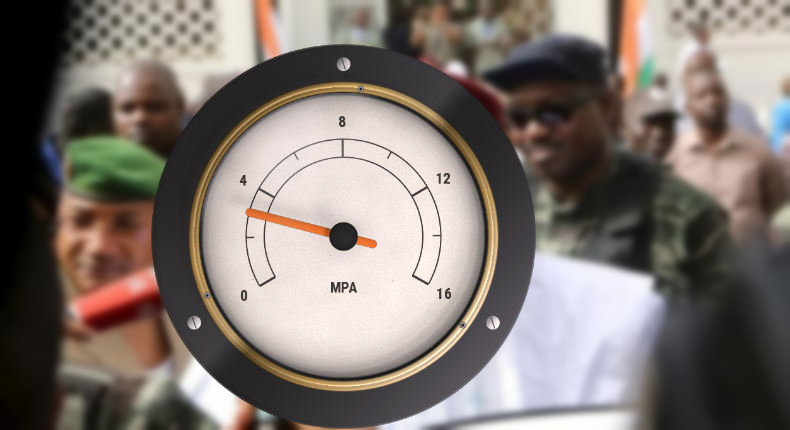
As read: **3** MPa
